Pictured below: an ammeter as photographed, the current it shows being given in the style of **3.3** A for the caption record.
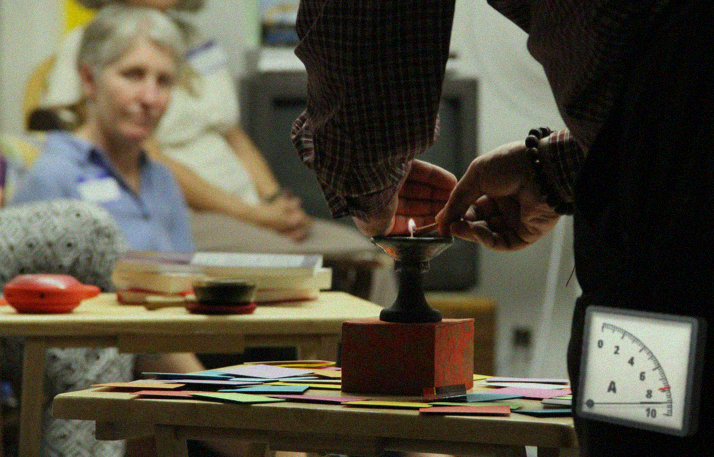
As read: **9** A
